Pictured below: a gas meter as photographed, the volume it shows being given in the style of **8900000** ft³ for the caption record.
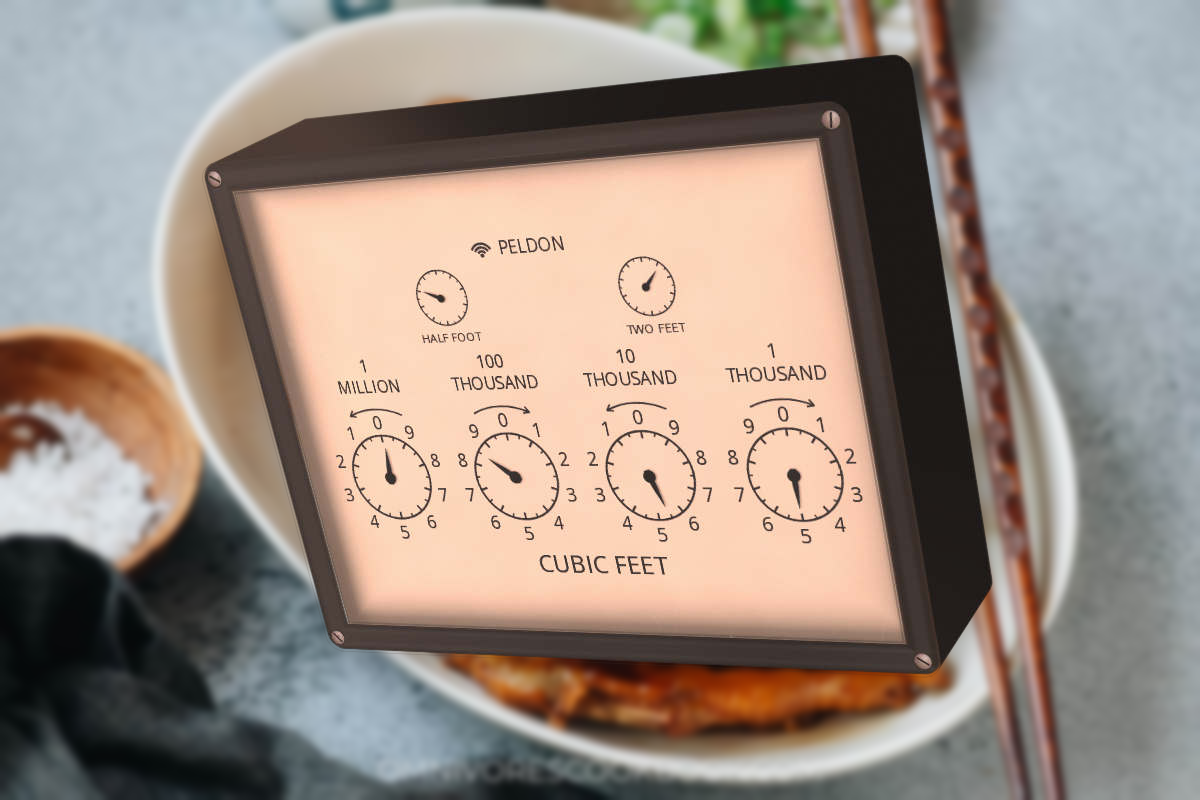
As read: **985500** ft³
